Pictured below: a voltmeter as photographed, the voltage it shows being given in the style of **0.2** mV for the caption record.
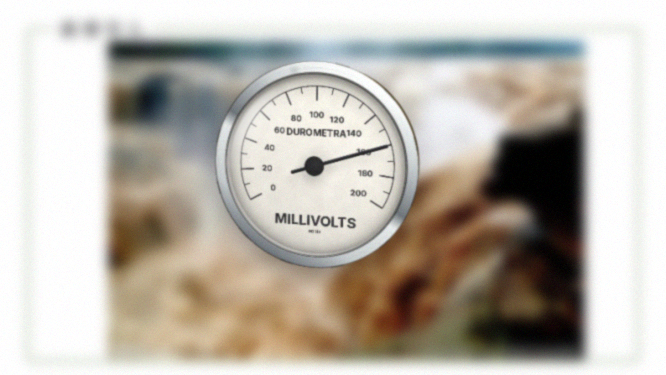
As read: **160** mV
